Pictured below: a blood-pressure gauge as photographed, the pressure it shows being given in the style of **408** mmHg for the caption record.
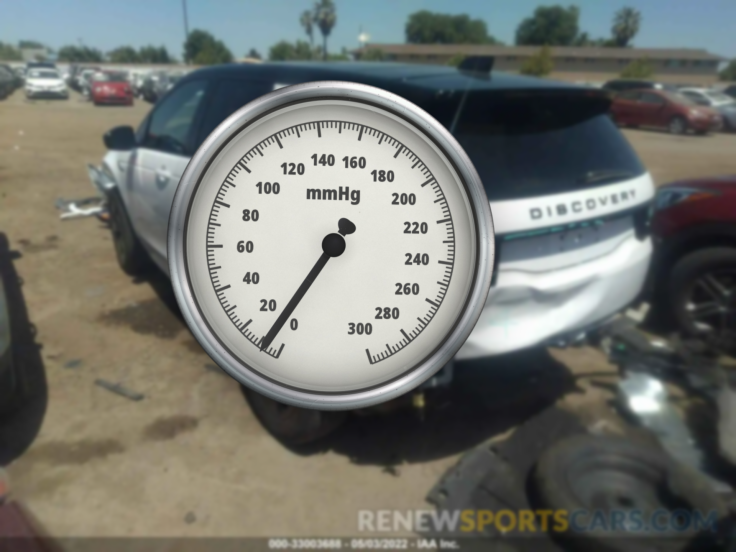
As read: **8** mmHg
